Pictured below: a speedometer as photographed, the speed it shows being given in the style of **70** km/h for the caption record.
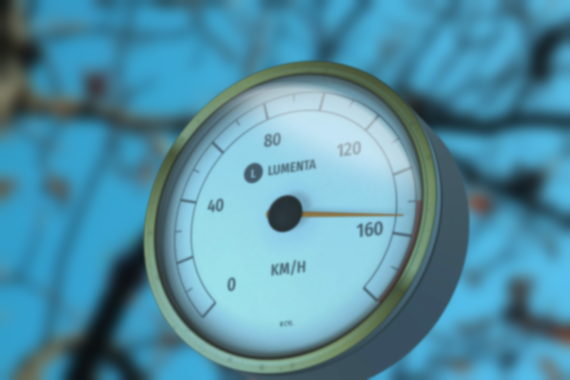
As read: **155** km/h
